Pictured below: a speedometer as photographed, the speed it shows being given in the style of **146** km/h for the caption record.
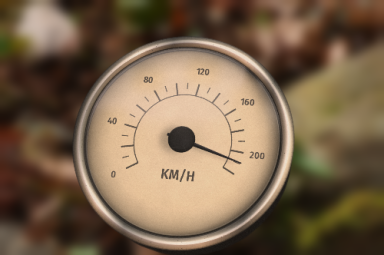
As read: **210** km/h
